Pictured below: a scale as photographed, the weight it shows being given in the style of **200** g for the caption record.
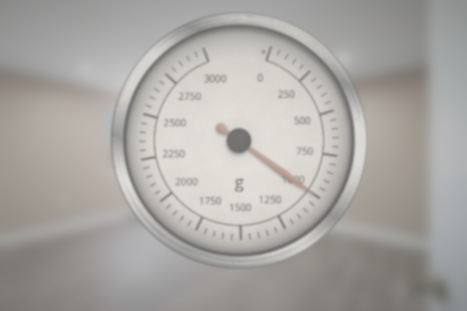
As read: **1000** g
